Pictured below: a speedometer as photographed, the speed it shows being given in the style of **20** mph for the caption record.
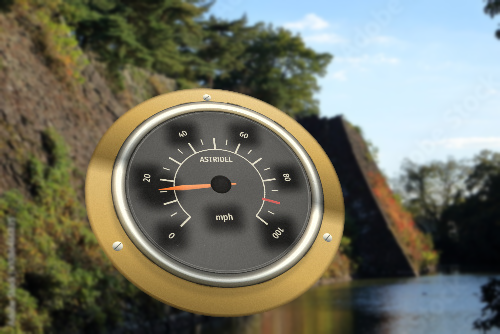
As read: **15** mph
